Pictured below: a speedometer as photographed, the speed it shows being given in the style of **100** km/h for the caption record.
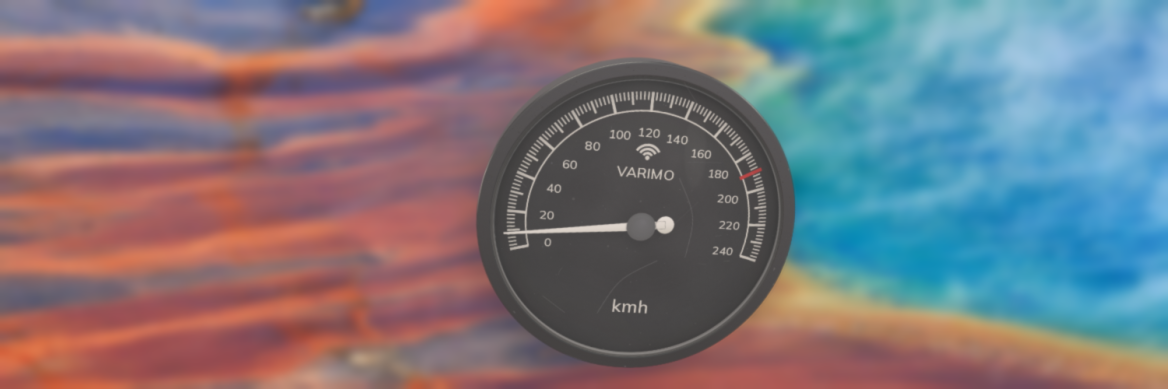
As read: **10** km/h
